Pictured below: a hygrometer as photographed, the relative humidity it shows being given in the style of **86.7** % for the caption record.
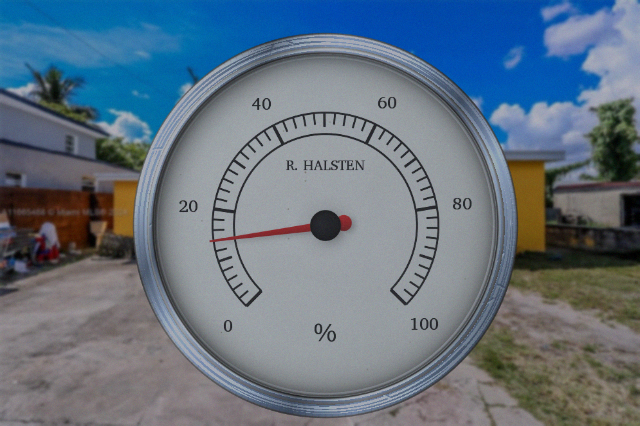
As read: **14** %
